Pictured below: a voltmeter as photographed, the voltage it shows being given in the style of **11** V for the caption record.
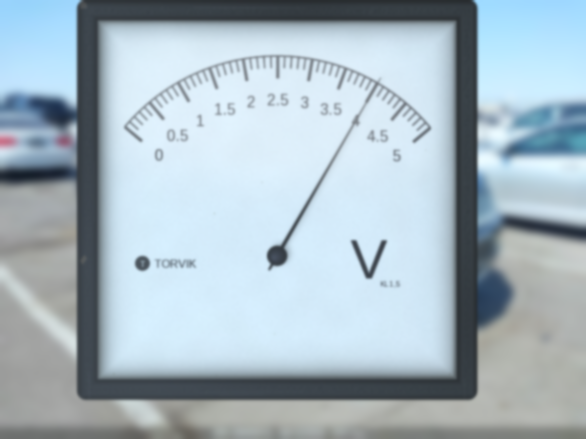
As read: **4** V
